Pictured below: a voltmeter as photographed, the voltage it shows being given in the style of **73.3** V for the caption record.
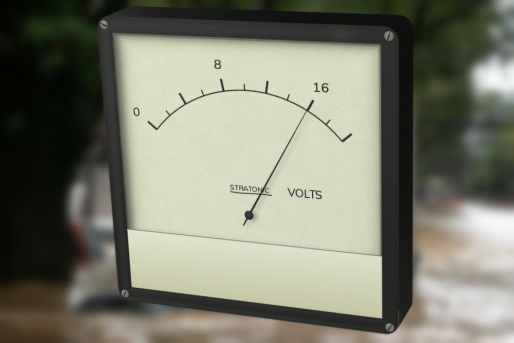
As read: **16** V
